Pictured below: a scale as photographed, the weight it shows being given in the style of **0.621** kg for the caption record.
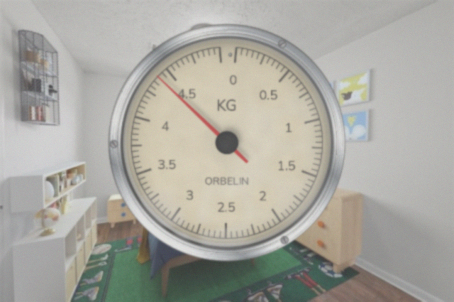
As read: **4.4** kg
